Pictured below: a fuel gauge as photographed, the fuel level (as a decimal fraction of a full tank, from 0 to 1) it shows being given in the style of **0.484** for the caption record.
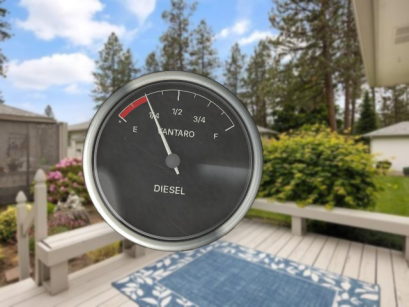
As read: **0.25**
